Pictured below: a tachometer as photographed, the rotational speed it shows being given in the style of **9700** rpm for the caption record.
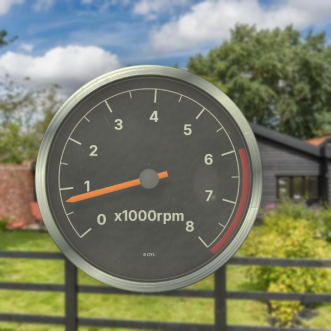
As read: **750** rpm
